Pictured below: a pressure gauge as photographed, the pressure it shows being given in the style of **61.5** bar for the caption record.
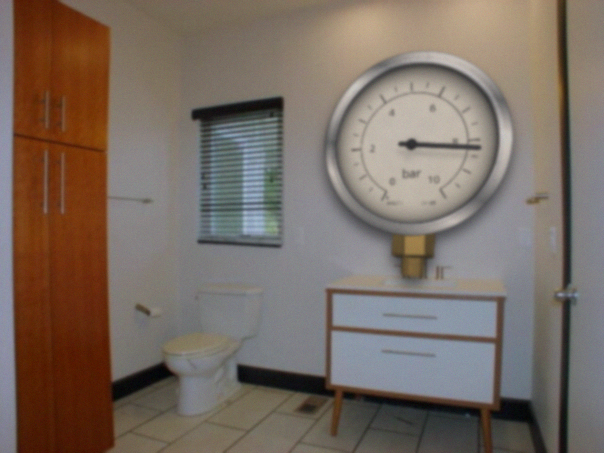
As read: **8.25** bar
